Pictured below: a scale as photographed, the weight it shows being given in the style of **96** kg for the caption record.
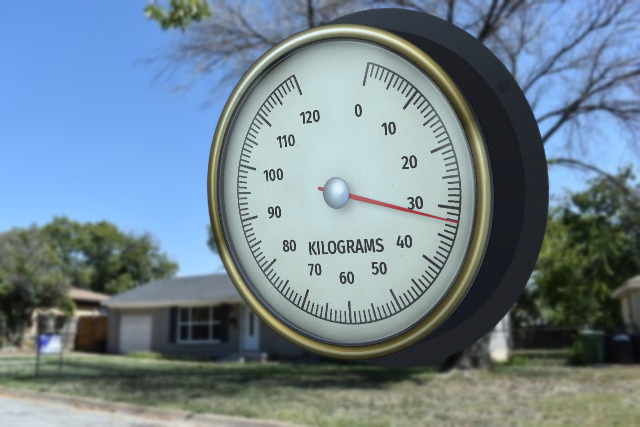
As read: **32** kg
